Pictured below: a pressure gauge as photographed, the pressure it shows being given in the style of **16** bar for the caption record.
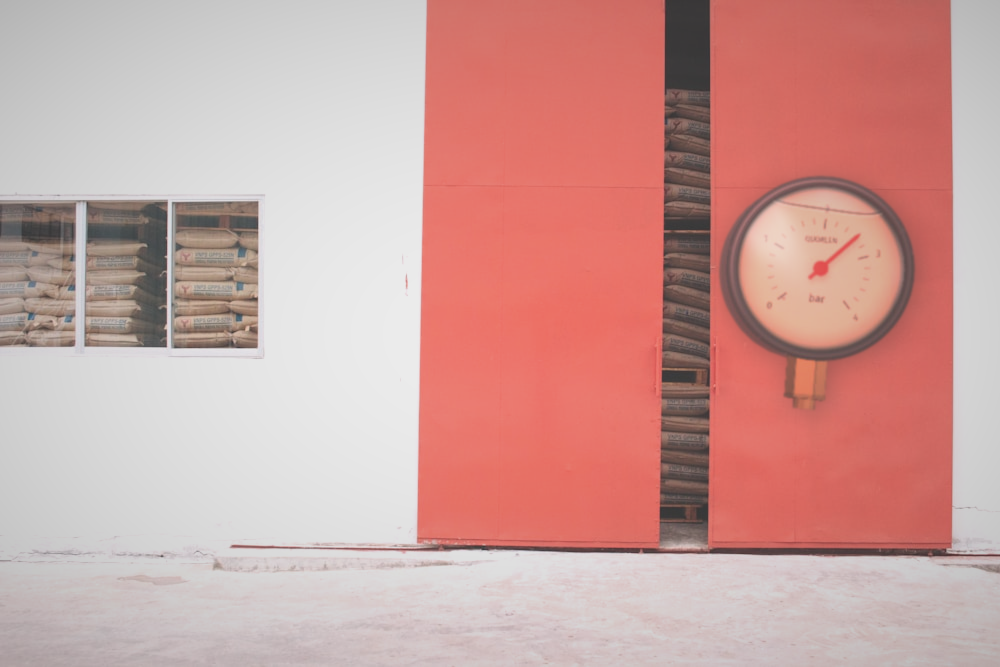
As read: **2.6** bar
